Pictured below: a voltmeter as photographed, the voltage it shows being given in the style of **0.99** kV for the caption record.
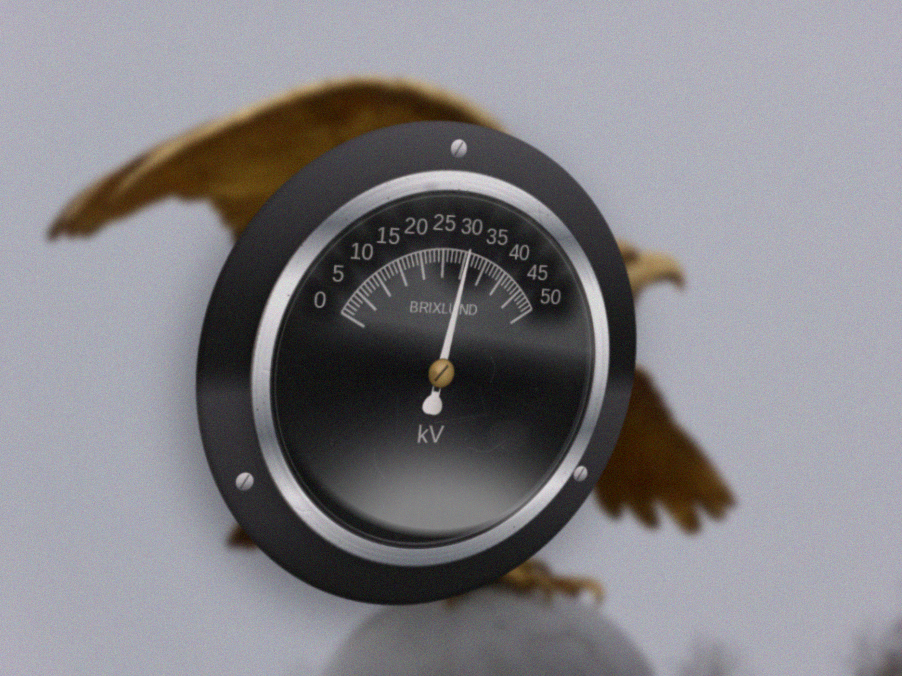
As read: **30** kV
